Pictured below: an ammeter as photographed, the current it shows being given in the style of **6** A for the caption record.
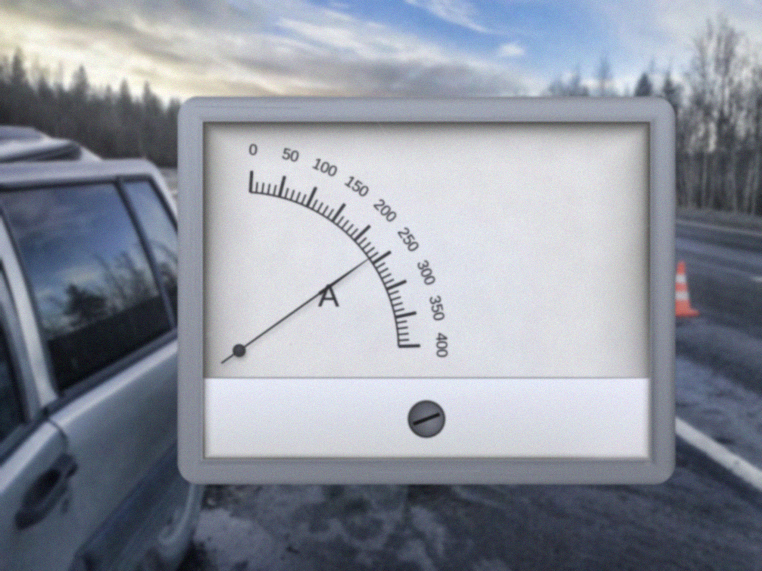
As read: **240** A
